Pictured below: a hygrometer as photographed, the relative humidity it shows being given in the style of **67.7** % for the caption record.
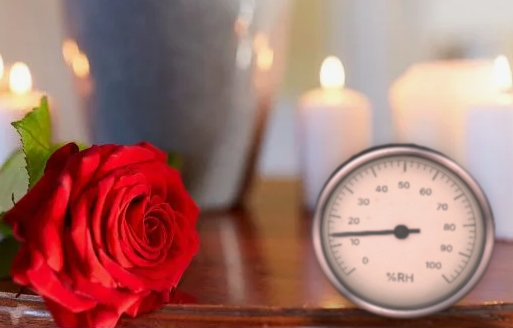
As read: **14** %
